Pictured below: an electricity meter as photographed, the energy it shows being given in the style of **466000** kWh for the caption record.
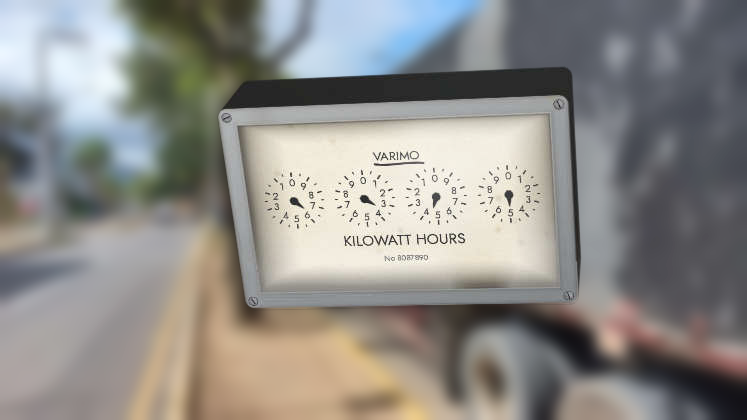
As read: **6345** kWh
